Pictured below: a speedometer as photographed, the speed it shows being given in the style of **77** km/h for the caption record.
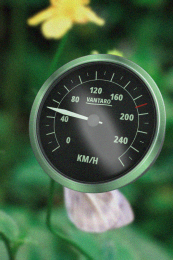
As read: **50** km/h
